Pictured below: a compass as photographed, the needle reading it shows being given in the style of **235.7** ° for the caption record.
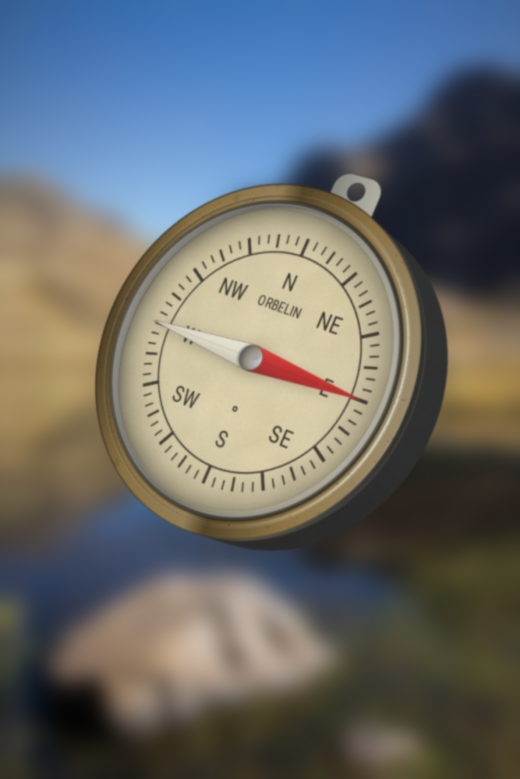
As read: **90** °
